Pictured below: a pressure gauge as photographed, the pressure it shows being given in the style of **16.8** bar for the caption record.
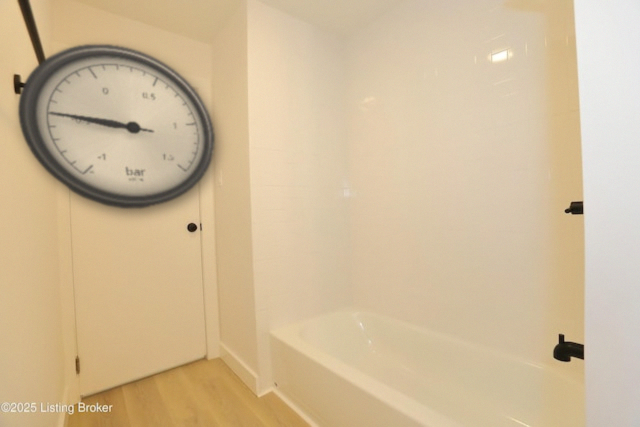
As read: **-0.5** bar
